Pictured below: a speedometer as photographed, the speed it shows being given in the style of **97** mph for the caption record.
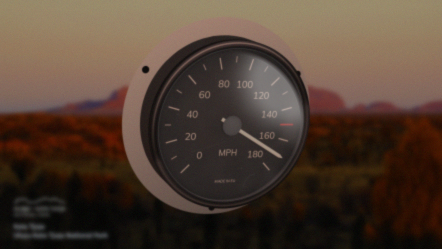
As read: **170** mph
